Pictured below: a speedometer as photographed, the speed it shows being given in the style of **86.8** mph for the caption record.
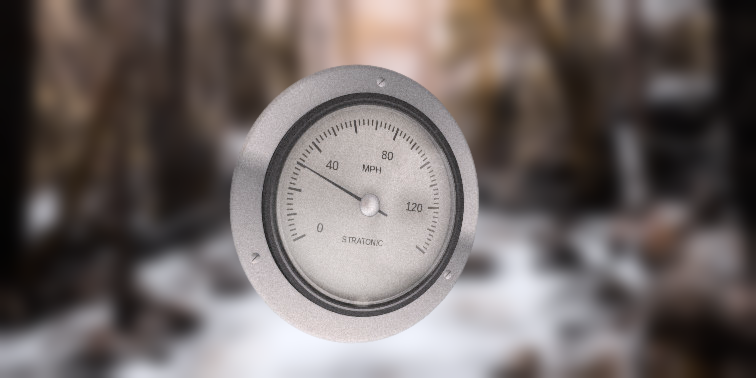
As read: **30** mph
